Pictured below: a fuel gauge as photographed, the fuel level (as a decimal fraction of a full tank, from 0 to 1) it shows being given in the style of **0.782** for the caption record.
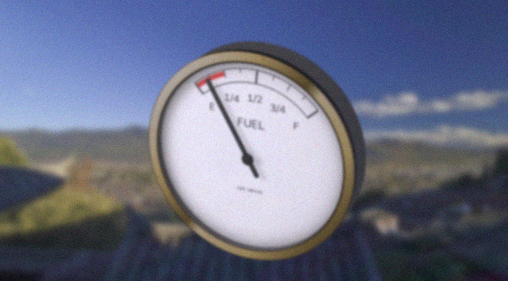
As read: **0.125**
